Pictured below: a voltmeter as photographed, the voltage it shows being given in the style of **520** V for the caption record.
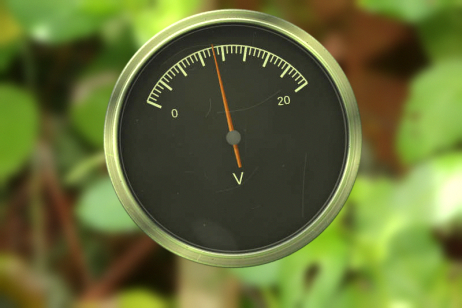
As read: **9** V
